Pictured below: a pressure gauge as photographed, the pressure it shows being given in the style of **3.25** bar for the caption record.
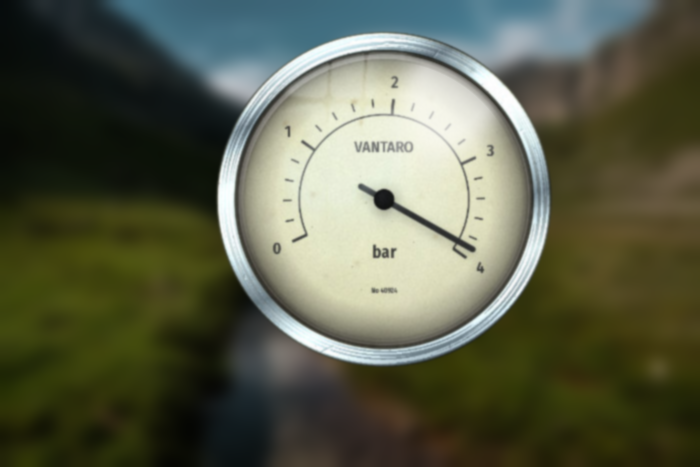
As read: **3.9** bar
